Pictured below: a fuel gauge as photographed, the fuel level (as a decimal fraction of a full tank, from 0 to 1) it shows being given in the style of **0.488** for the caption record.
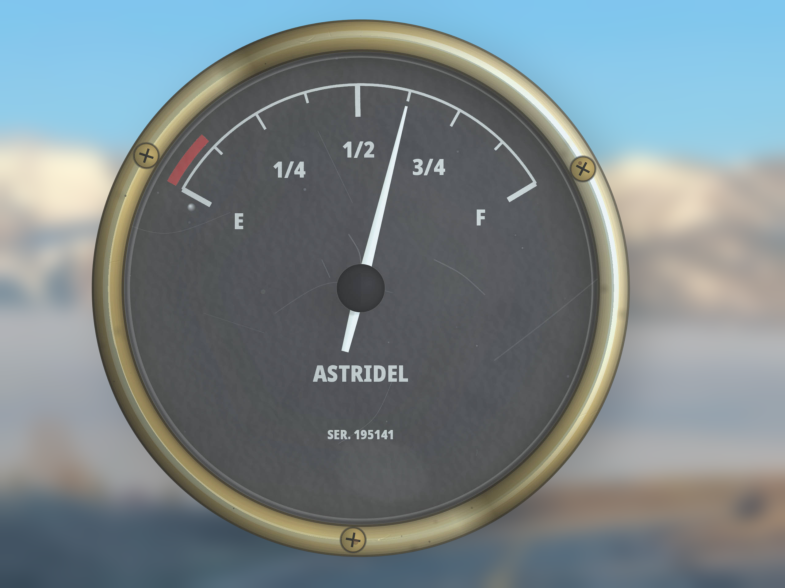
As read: **0.625**
